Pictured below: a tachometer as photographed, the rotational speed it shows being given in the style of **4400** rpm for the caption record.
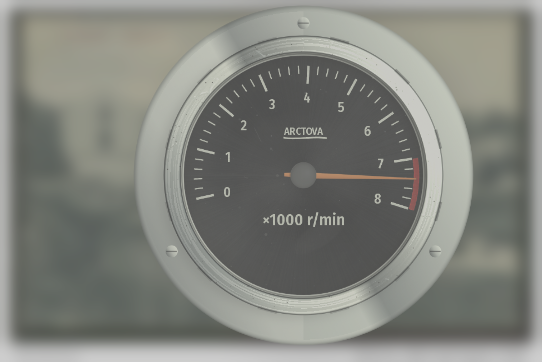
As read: **7400** rpm
